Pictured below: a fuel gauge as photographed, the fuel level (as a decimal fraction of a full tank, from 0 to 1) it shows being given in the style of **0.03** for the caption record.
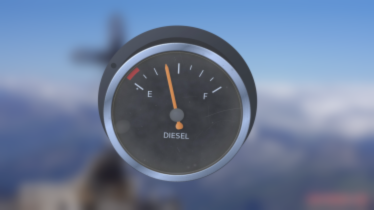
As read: **0.375**
